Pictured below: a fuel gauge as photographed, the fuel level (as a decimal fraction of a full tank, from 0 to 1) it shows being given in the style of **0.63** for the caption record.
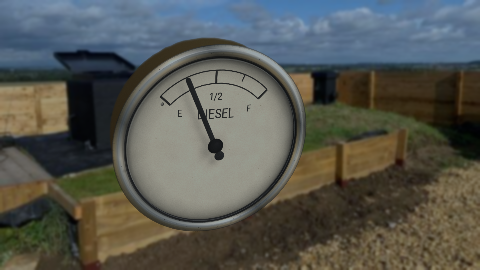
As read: **0.25**
